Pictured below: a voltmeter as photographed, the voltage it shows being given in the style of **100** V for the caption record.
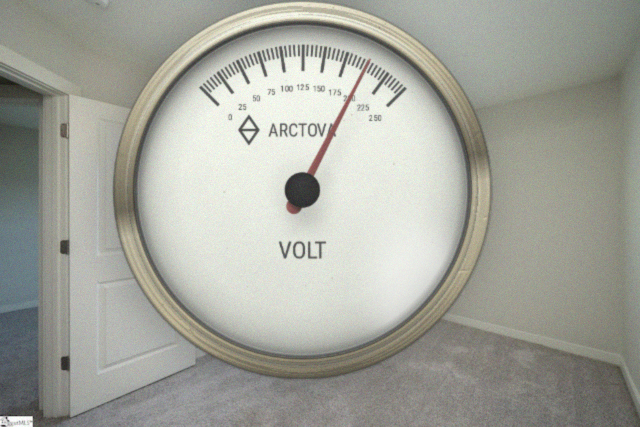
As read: **200** V
